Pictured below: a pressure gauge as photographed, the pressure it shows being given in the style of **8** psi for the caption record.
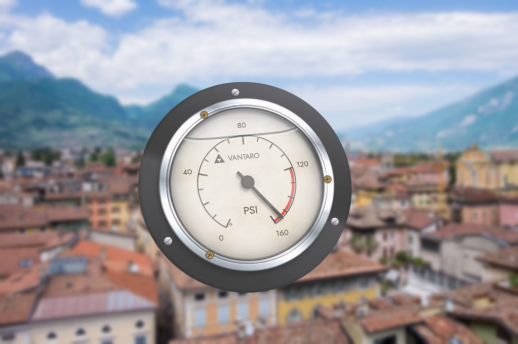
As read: **155** psi
